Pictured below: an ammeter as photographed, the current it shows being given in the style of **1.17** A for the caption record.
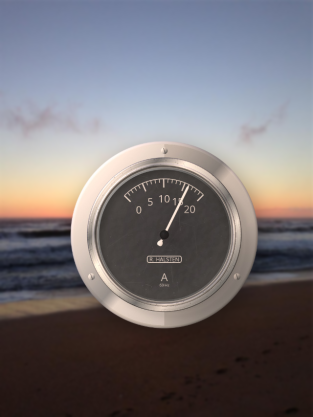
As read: **16** A
